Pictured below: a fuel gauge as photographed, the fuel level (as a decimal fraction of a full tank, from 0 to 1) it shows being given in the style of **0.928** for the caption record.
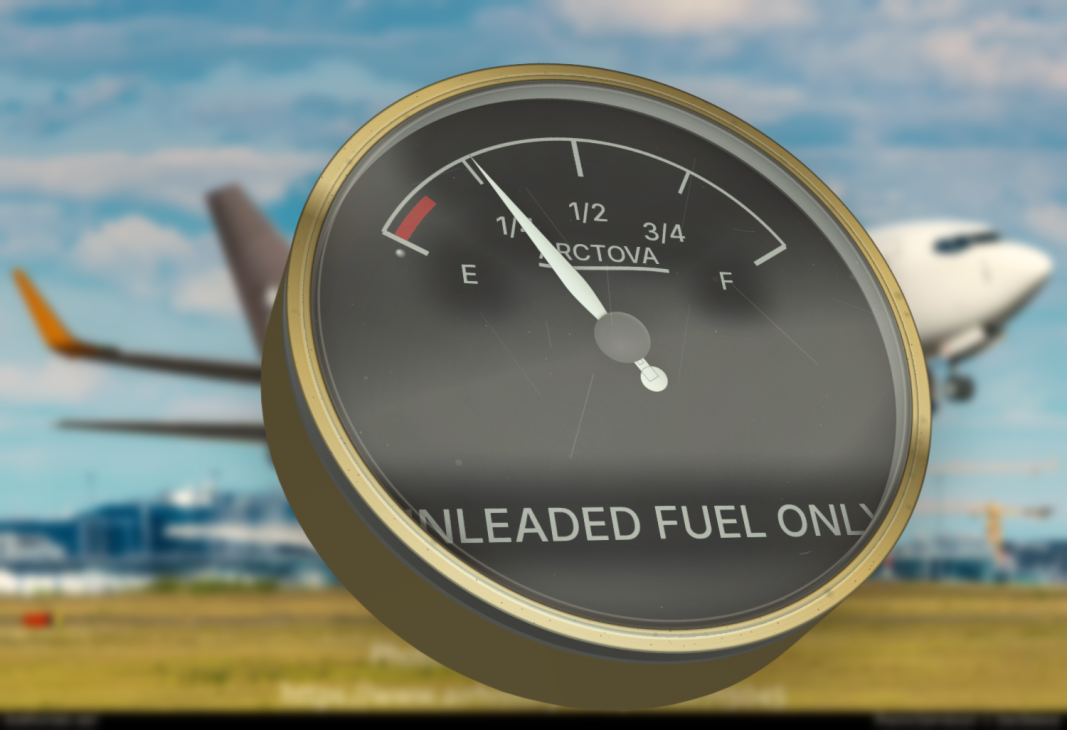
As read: **0.25**
